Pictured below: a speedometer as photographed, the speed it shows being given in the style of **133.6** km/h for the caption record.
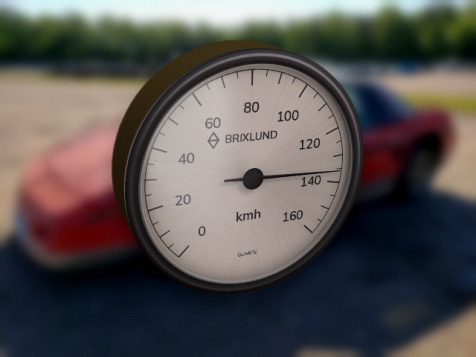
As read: **135** km/h
